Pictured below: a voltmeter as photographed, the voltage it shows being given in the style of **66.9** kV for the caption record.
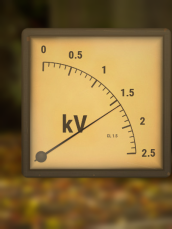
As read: **1.6** kV
